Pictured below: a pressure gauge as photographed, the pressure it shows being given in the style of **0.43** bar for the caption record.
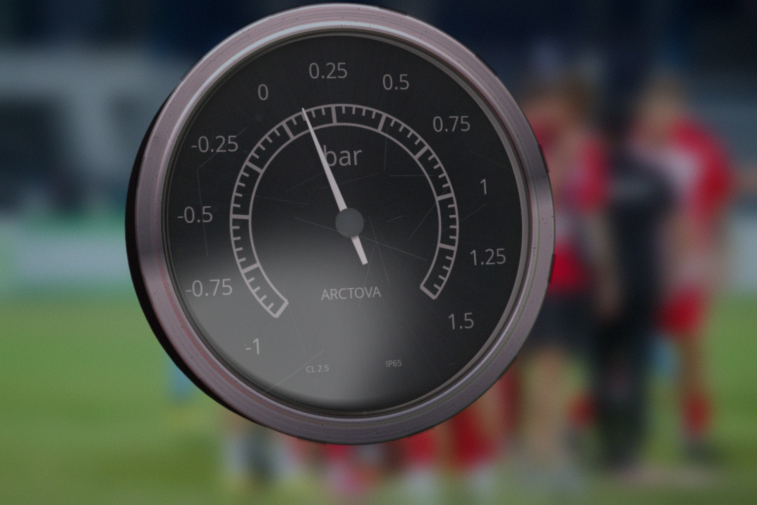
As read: **0.1** bar
